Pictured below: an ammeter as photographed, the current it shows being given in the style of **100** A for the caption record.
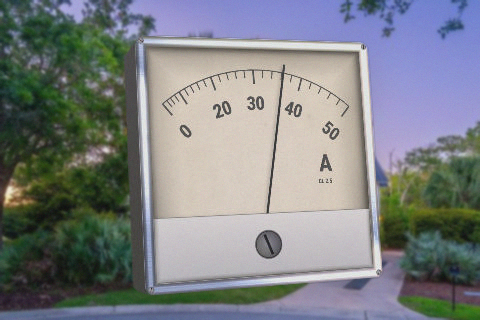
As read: **36** A
